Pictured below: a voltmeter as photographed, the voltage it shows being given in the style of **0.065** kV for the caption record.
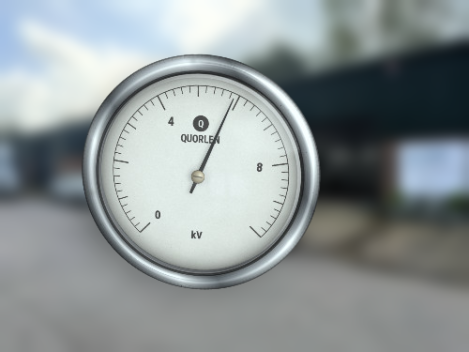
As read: **5.9** kV
